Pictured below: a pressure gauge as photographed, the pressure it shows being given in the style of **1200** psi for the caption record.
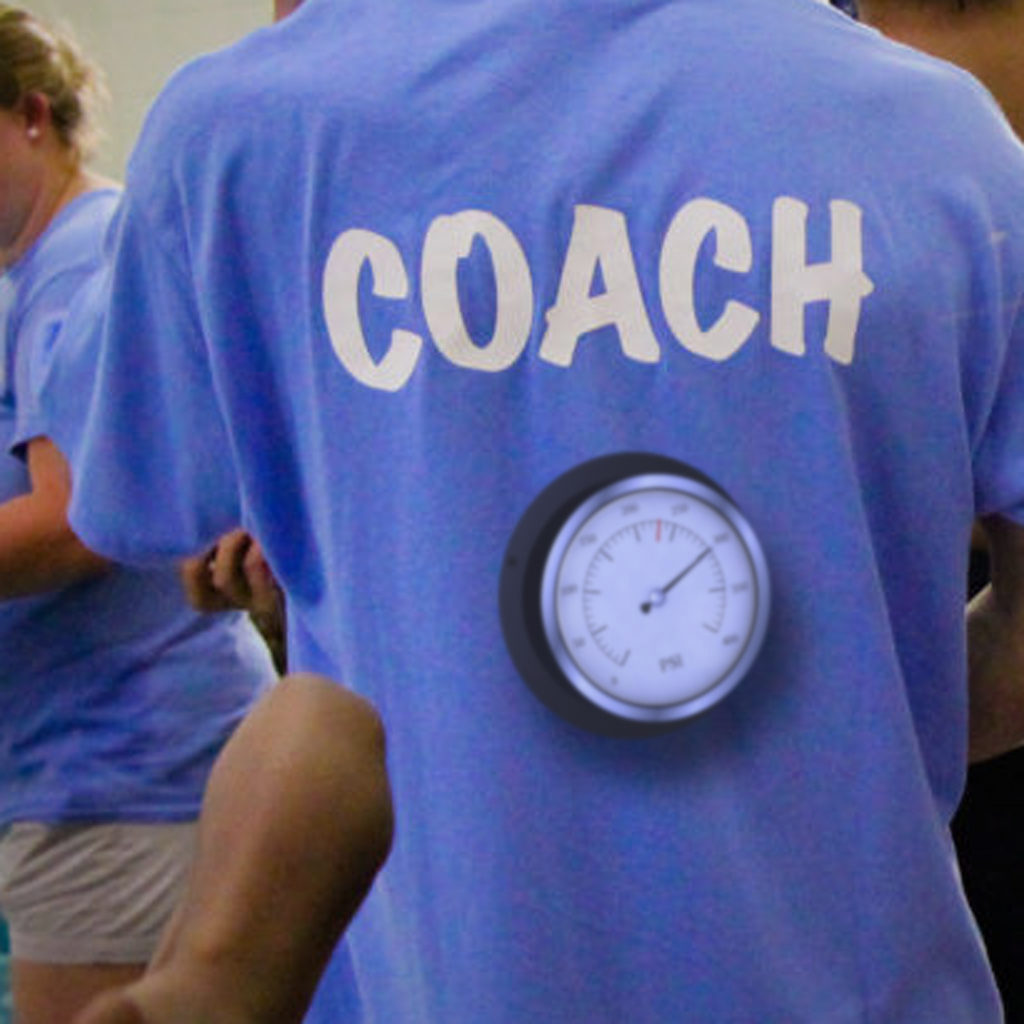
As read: **300** psi
